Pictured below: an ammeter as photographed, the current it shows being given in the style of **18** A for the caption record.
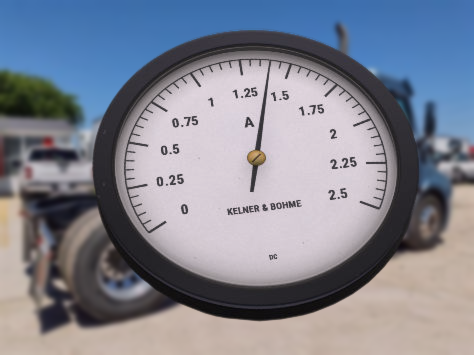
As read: **1.4** A
